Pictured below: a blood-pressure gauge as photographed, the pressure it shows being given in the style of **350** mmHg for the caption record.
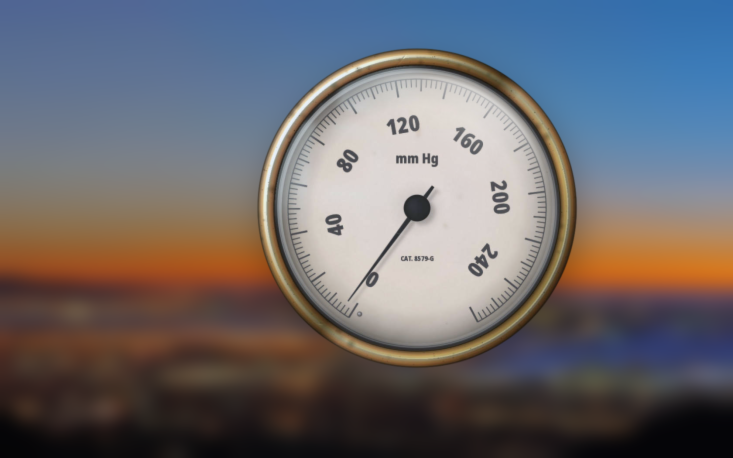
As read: **4** mmHg
